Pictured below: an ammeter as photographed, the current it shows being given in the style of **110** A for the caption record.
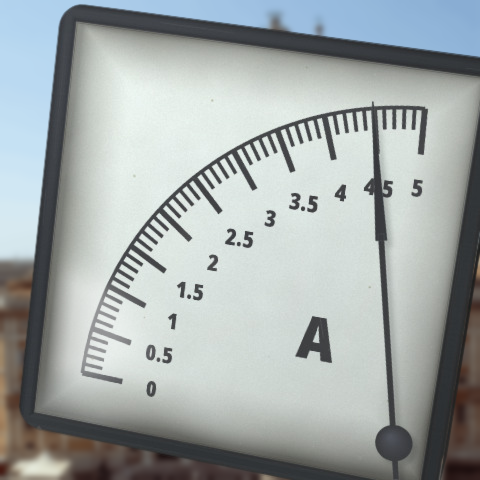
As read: **4.5** A
